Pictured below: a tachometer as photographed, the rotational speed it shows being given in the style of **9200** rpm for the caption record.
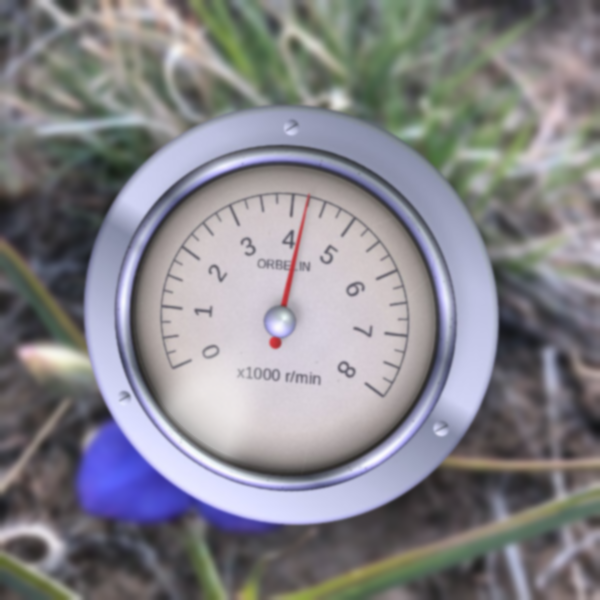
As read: **4250** rpm
